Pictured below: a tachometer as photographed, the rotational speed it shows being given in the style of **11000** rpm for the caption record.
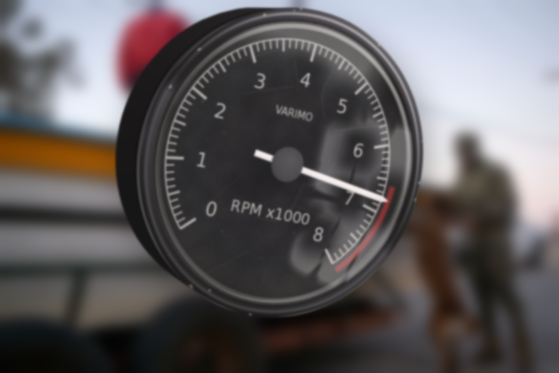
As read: **6800** rpm
